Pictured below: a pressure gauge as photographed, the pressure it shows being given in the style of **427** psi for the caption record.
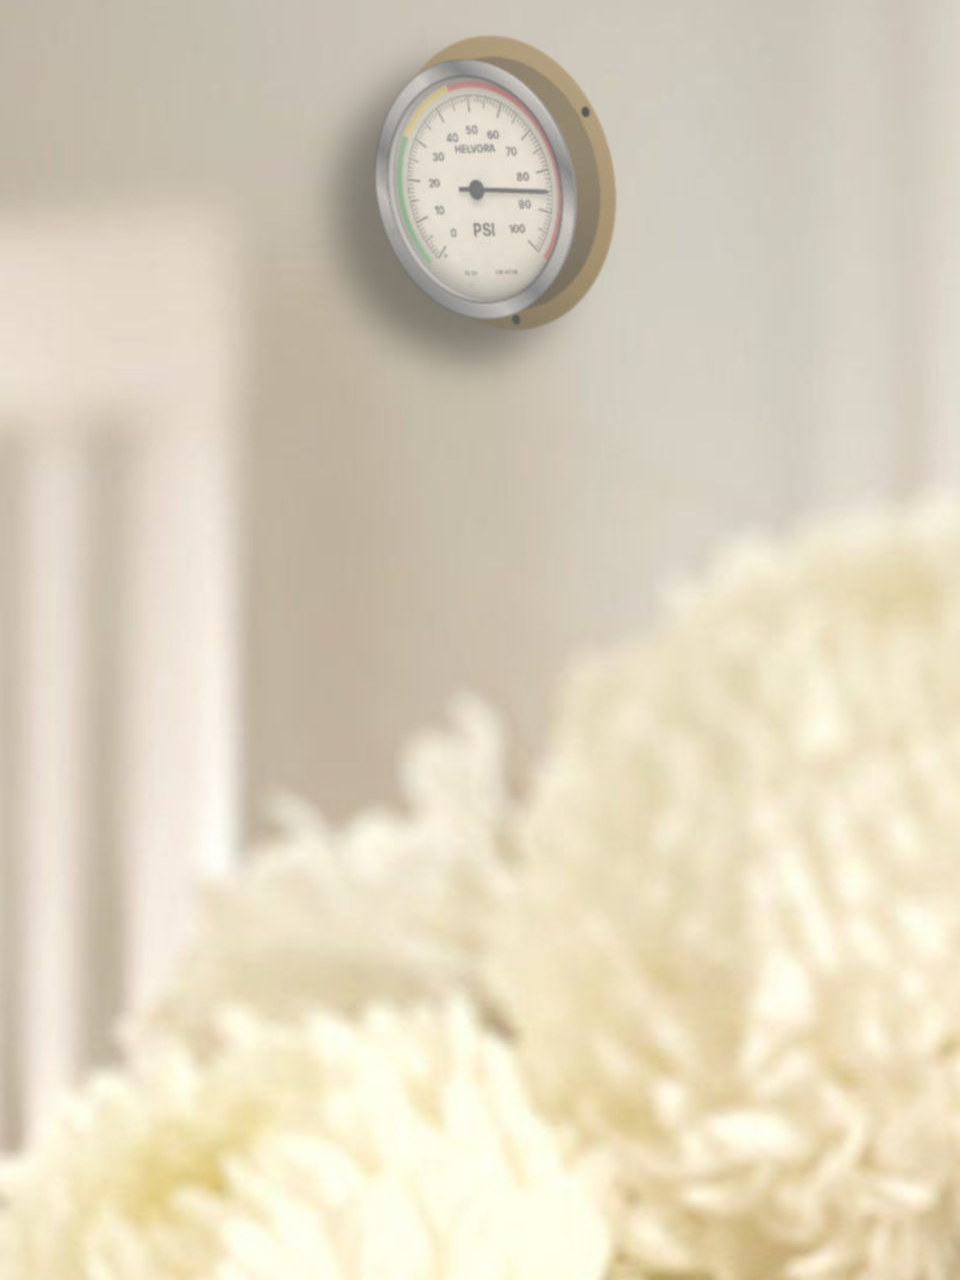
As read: **85** psi
